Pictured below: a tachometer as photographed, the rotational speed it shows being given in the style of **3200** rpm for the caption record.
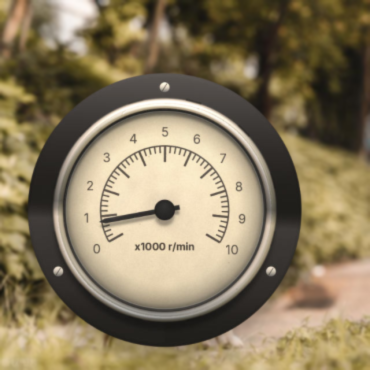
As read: **800** rpm
